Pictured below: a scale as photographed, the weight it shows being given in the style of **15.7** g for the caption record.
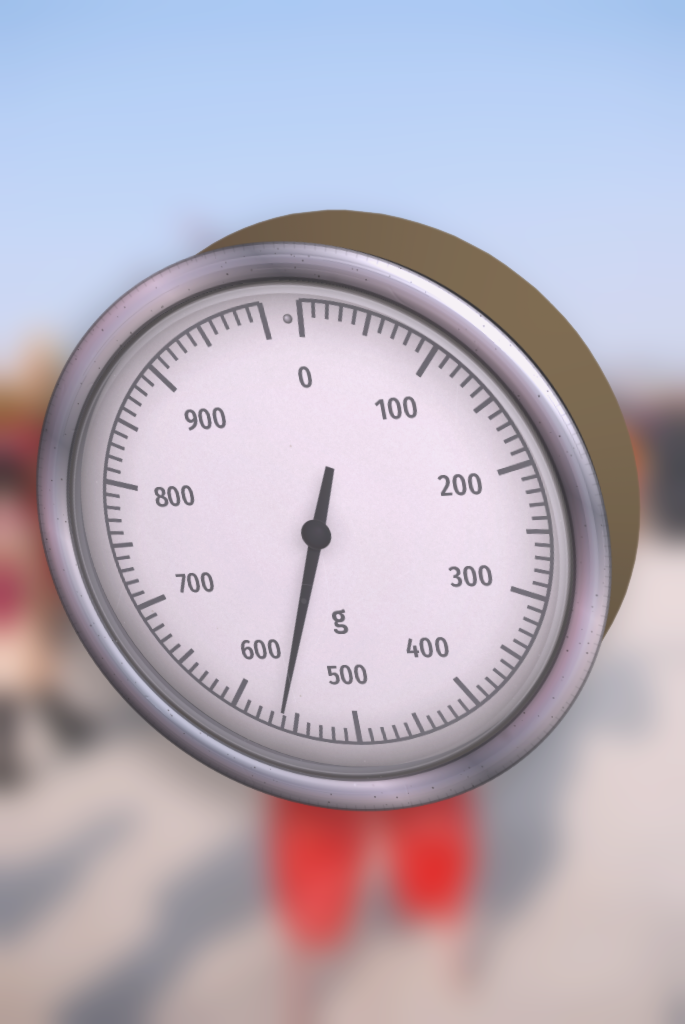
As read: **560** g
